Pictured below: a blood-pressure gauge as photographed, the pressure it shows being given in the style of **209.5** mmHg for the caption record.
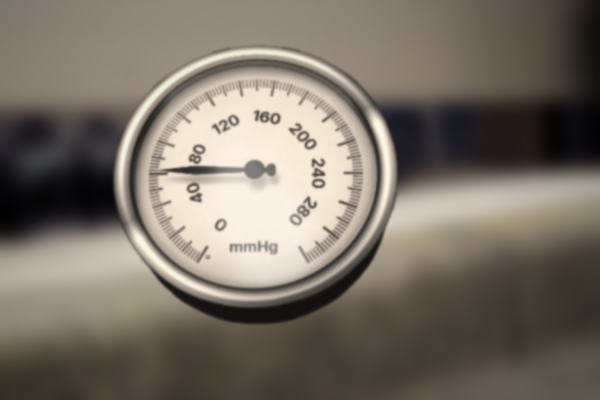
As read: **60** mmHg
